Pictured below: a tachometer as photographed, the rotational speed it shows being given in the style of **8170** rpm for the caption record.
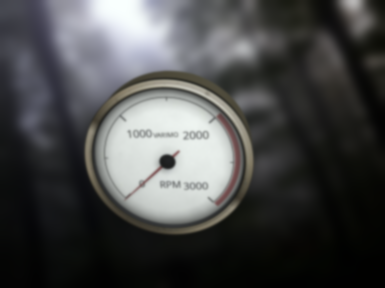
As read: **0** rpm
